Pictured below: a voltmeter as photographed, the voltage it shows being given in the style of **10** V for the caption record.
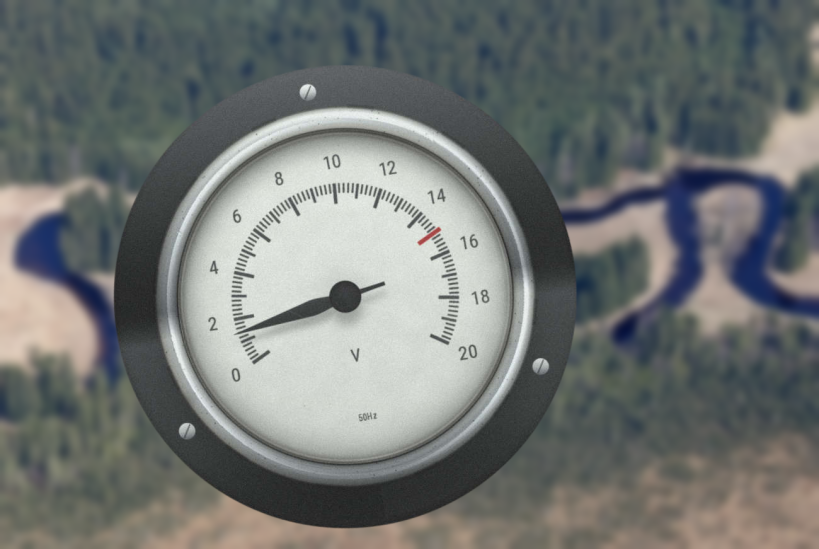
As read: **1.4** V
